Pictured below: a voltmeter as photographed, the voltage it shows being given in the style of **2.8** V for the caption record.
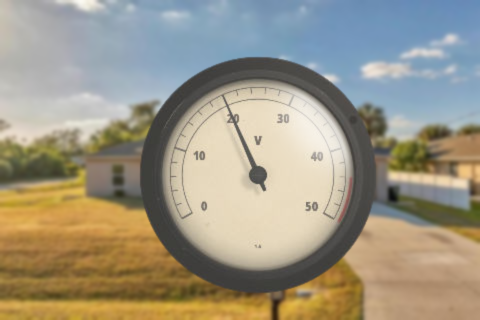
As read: **20** V
